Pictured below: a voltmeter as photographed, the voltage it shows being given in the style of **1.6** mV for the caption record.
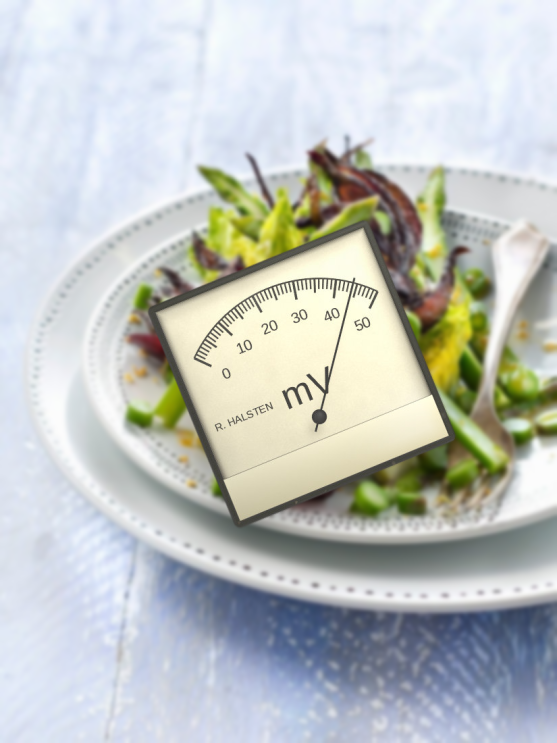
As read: **44** mV
